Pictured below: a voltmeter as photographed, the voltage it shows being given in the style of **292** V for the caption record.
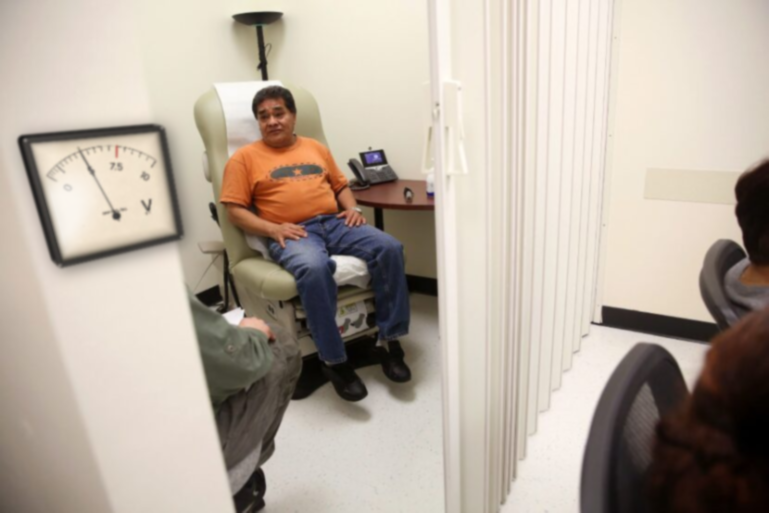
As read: **5** V
